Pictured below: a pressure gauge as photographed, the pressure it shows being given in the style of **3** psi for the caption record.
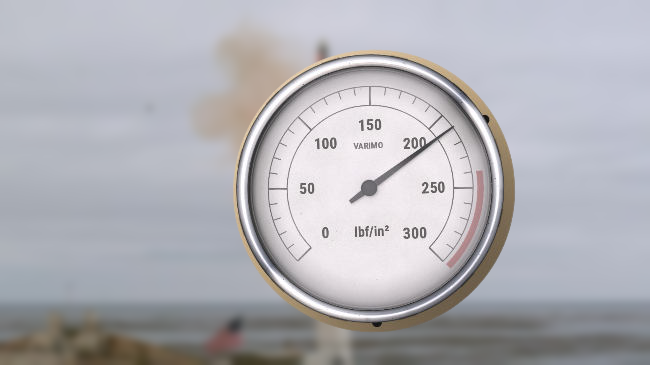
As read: **210** psi
